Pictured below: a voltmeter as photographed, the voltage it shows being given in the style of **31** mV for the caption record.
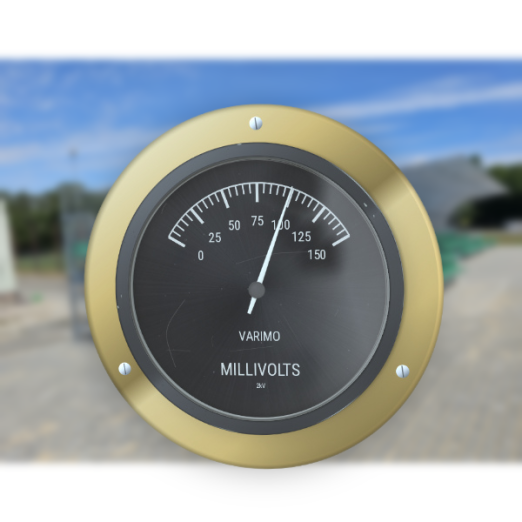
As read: **100** mV
